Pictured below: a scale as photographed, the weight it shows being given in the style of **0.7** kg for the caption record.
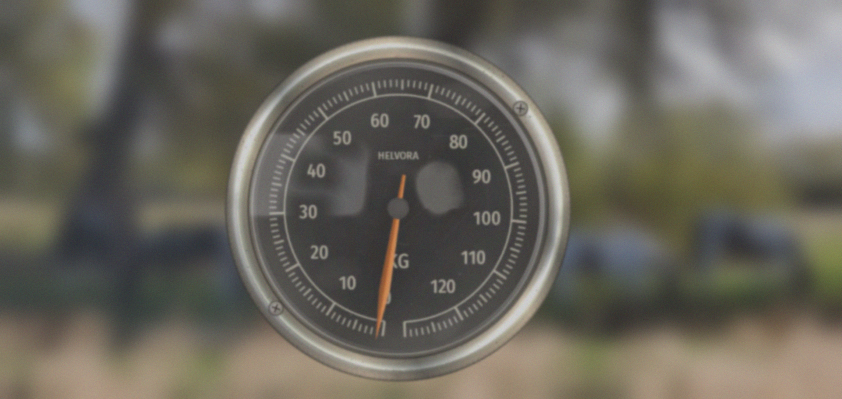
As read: **1** kg
